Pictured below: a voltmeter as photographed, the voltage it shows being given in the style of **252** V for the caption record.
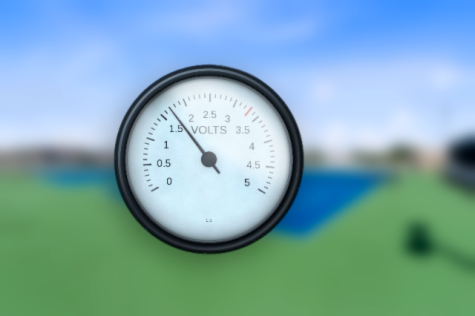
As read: **1.7** V
